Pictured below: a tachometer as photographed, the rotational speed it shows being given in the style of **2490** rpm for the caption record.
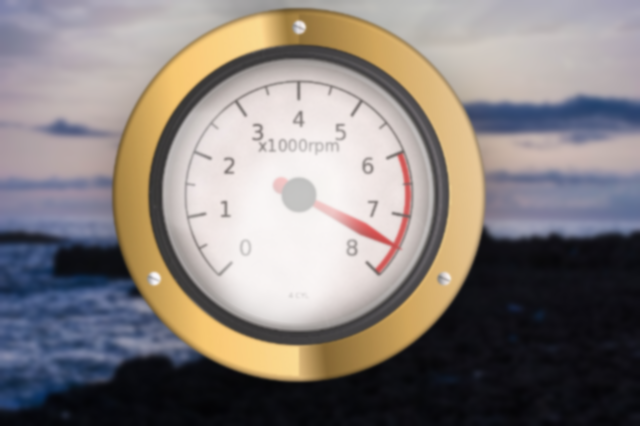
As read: **7500** rpm
